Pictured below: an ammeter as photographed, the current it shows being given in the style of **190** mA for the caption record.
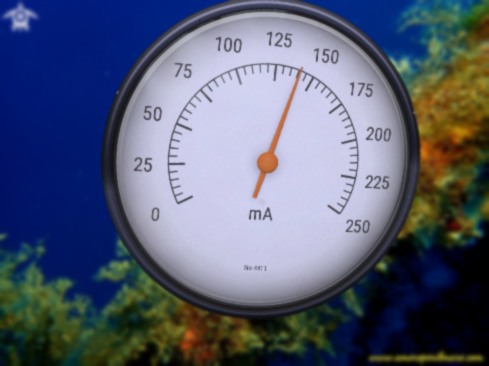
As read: **140** mA
